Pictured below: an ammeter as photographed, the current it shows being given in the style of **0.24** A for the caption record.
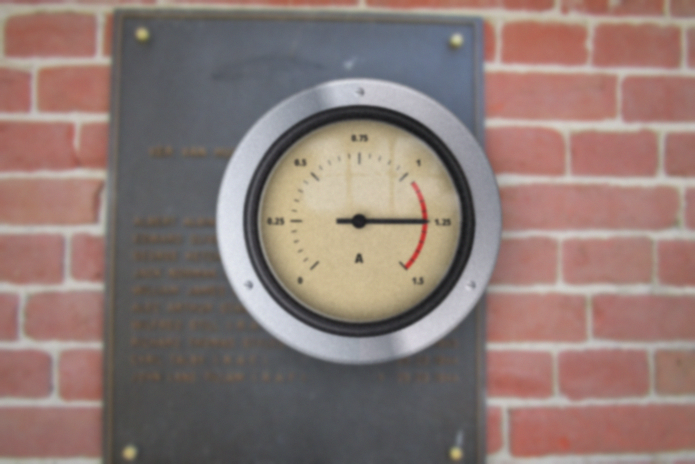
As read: **1.25** A
